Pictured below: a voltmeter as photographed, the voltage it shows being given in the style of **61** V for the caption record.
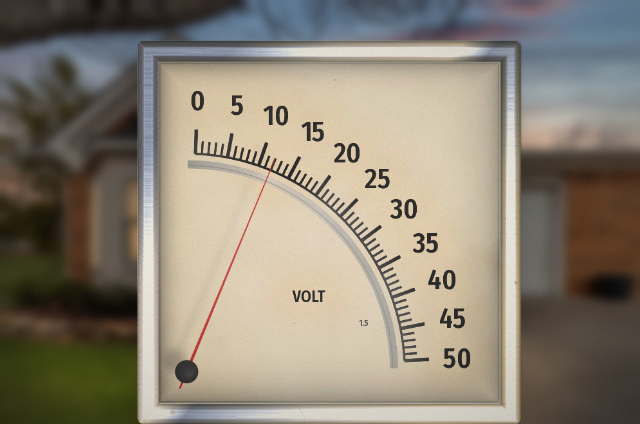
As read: **12** V
